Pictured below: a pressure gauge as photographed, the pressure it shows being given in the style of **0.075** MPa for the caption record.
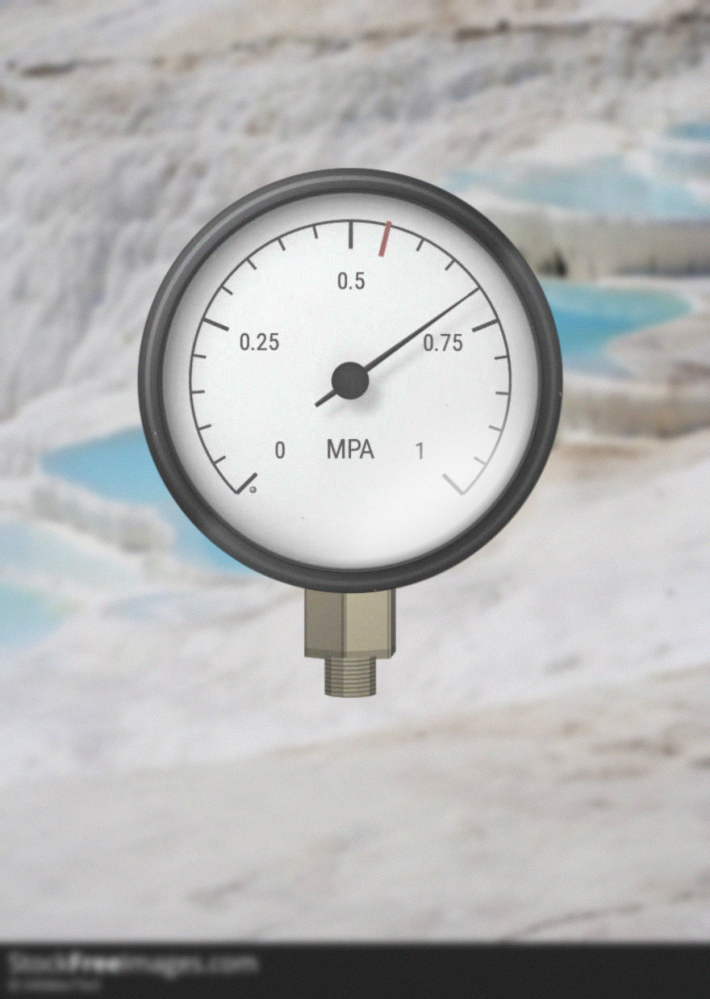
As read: **0.7** MPa
